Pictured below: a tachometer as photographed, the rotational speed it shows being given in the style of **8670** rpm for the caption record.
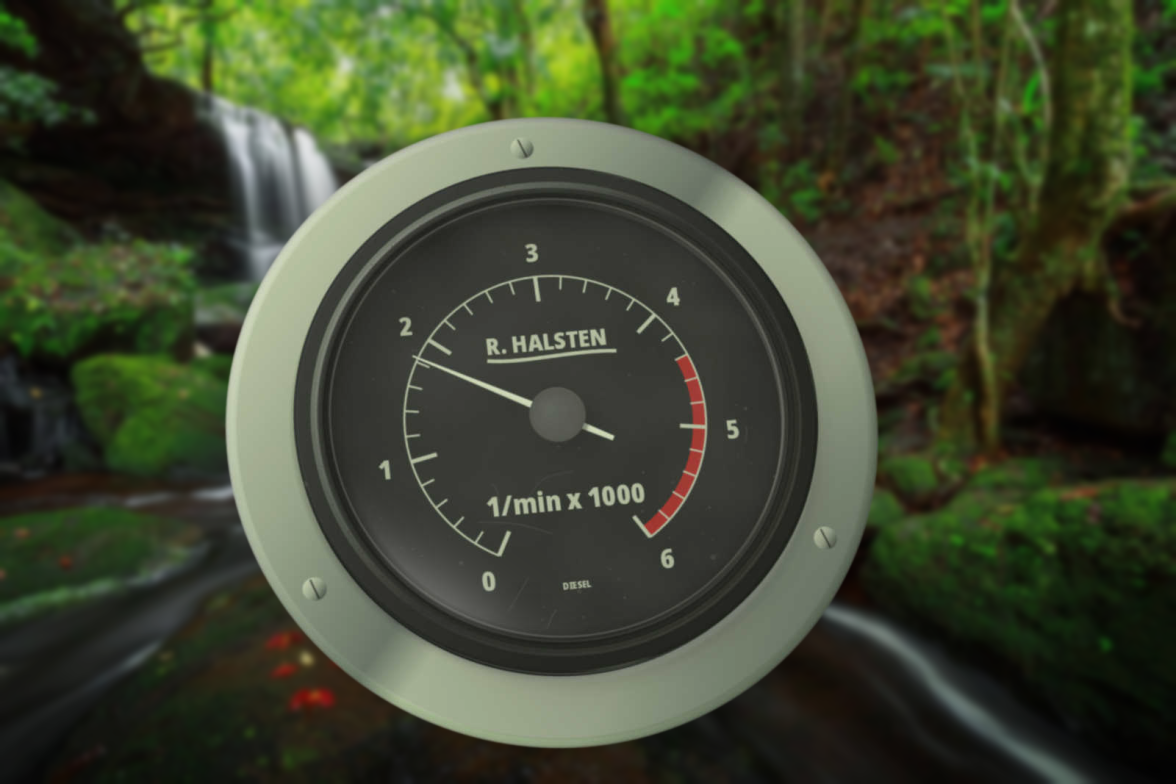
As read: **1800** rpm
